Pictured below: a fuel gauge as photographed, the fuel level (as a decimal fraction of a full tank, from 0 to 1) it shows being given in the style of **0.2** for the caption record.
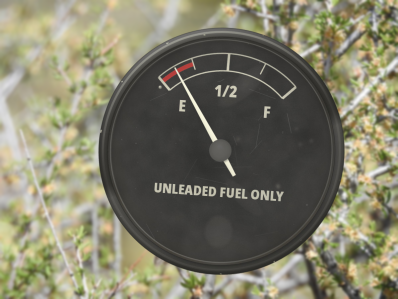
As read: **0.125**
